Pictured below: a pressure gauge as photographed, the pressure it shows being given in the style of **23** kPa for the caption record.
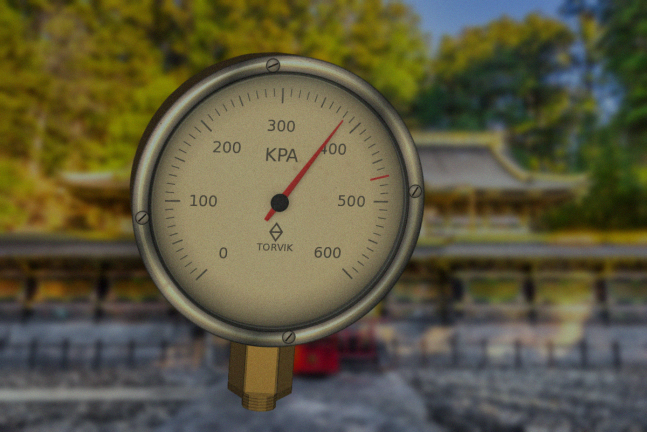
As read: **380** kPa
